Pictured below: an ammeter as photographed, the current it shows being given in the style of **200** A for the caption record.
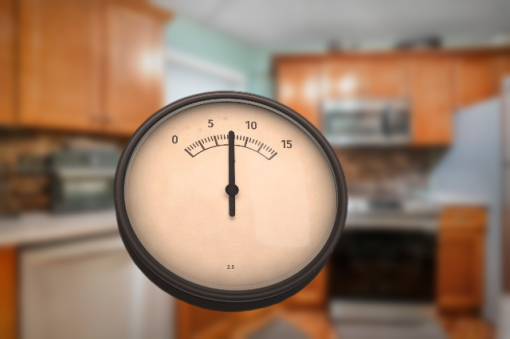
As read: **7.5** A
